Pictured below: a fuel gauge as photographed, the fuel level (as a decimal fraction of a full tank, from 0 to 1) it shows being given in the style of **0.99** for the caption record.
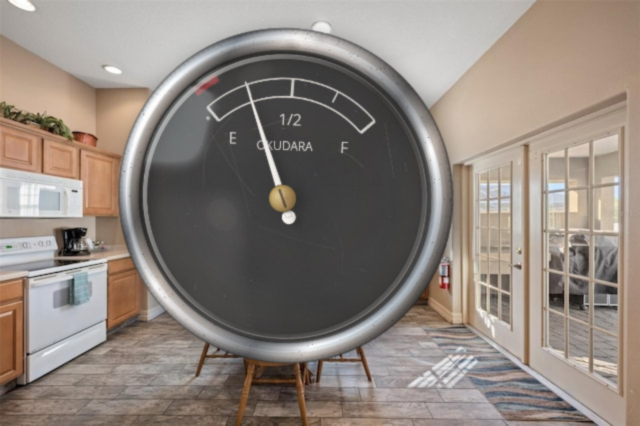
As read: **0.25**
